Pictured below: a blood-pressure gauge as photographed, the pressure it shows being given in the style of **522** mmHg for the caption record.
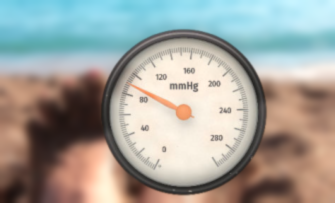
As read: **90** mmHg
